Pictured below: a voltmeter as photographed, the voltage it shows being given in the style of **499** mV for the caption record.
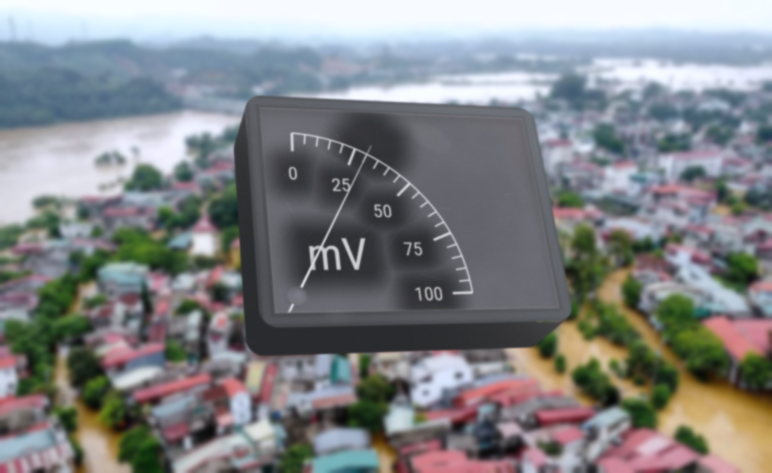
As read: **30** mV
